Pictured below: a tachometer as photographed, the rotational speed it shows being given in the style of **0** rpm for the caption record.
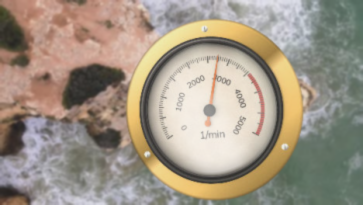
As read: **2750** rpm
